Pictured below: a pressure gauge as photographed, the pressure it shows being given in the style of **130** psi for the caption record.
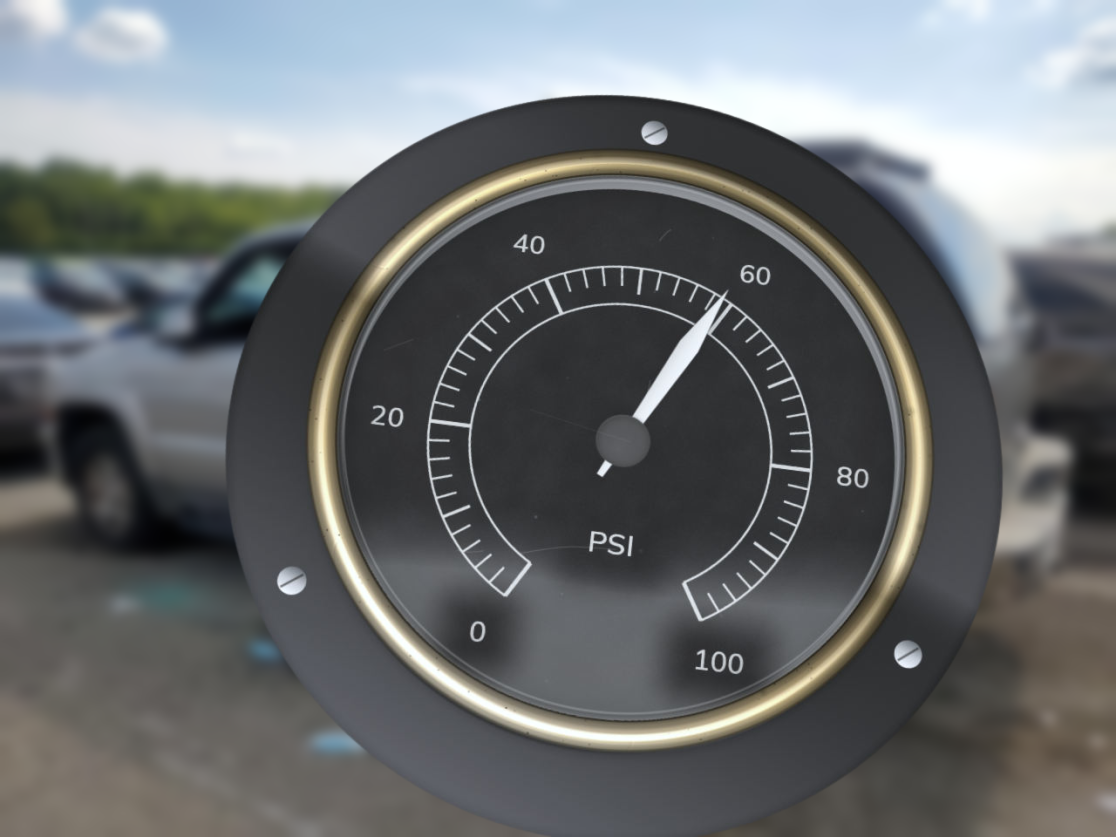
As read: **59** psi
